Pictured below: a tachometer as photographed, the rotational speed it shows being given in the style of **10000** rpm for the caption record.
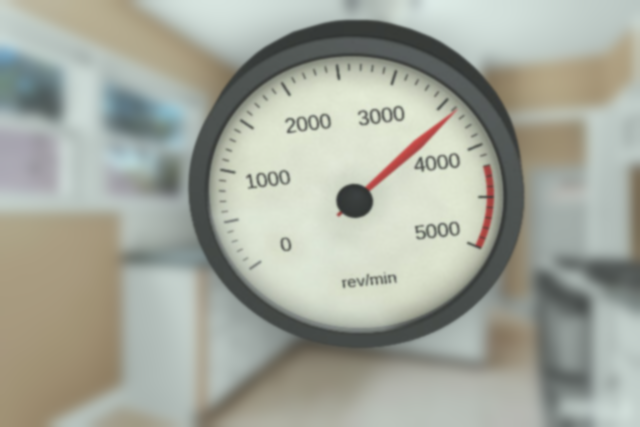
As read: **3600** rpm
